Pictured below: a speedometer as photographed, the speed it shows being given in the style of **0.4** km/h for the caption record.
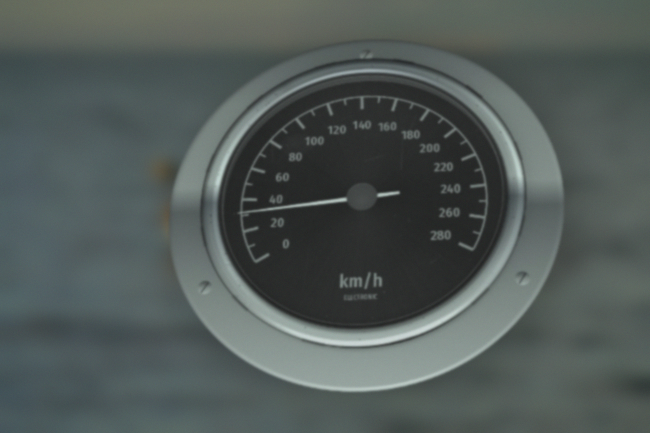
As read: **30** km/h
